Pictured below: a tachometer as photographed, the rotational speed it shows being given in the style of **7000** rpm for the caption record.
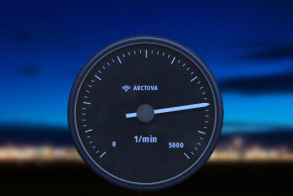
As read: **4000** rpm
